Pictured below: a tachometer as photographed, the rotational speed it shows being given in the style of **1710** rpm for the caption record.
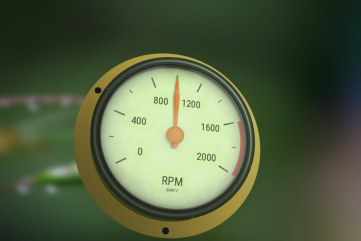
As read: **1000** rpm
